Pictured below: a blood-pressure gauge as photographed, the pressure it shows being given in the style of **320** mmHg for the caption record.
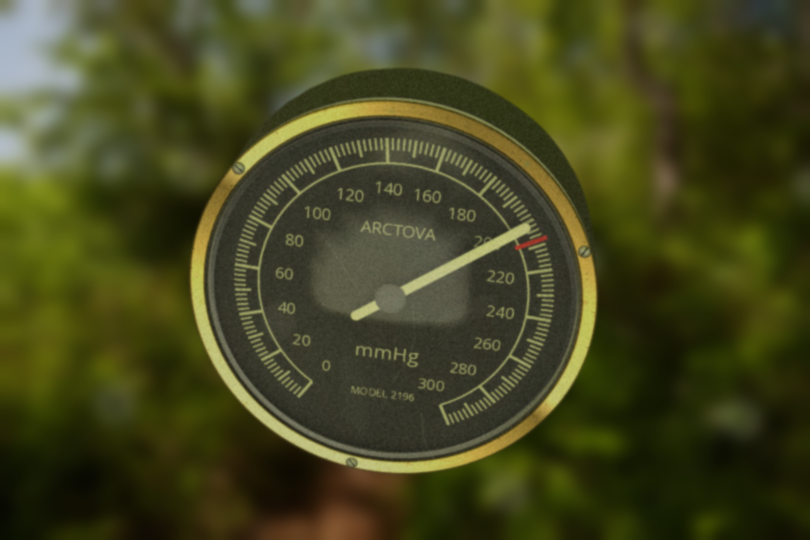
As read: **200** mmHg
